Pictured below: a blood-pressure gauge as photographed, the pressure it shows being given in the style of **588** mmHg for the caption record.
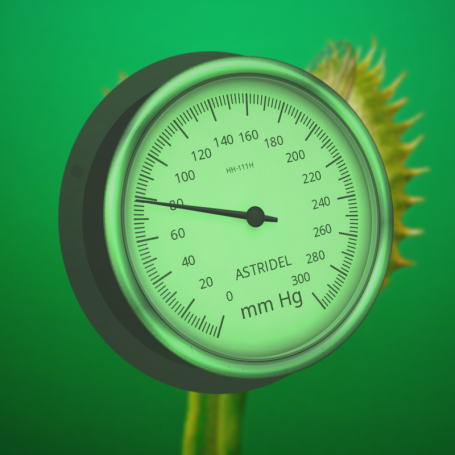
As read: **78** mmHg
